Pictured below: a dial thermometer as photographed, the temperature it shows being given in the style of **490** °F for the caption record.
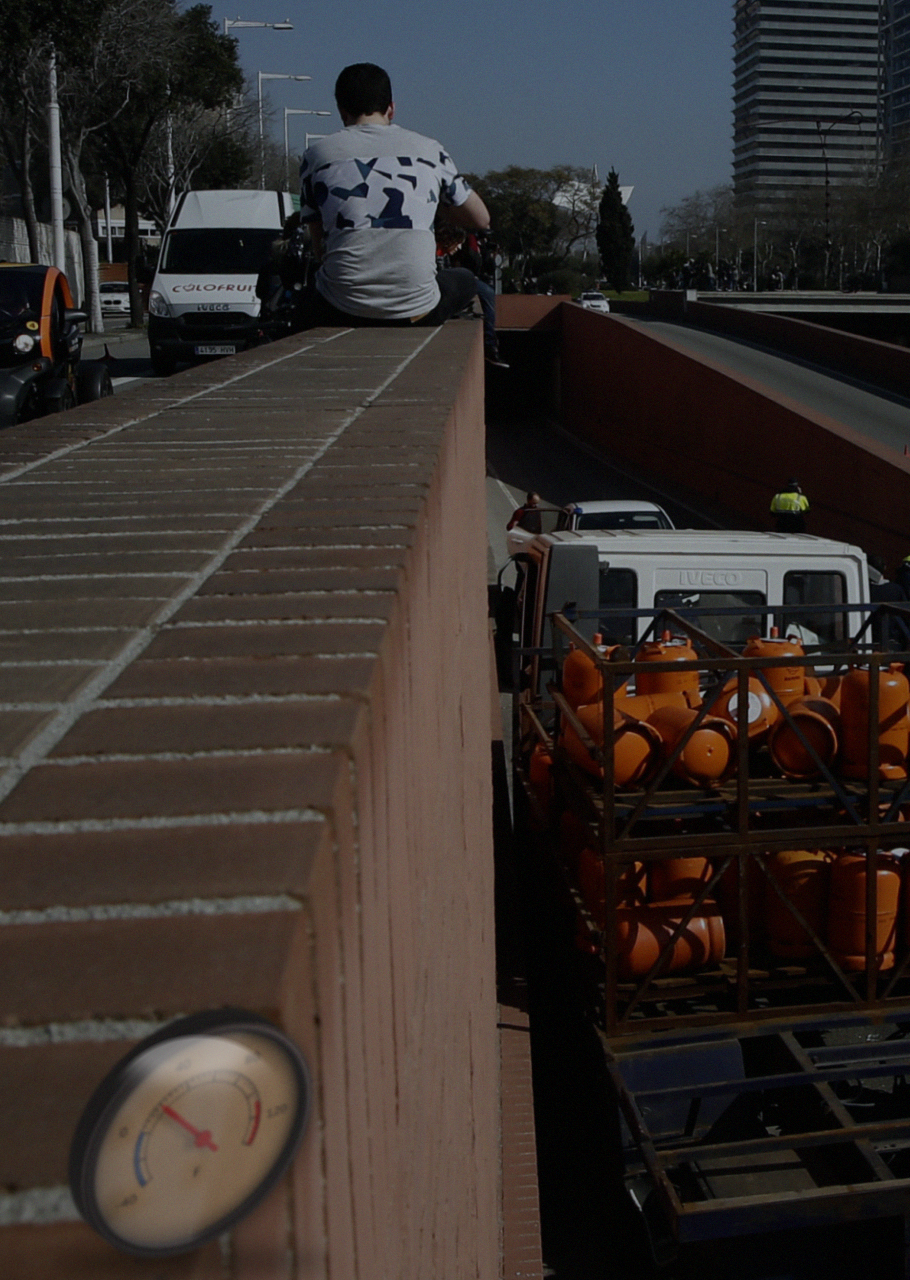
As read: **20** °F
